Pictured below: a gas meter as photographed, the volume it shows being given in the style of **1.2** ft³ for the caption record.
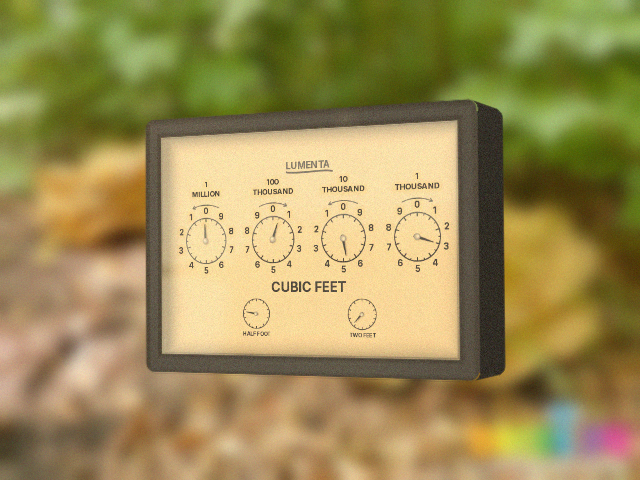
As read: **5300** ft³
